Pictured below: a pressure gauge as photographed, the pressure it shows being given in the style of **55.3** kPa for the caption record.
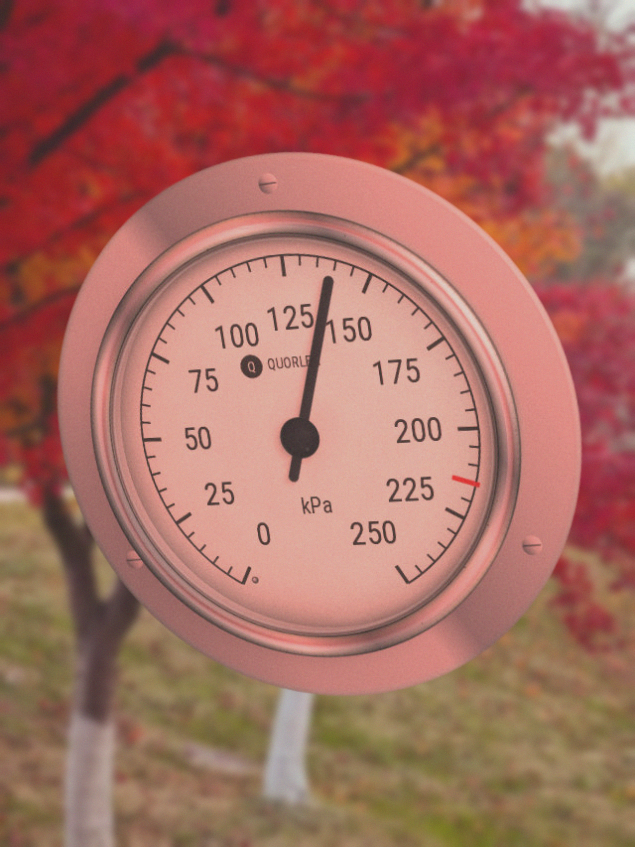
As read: **140** kPa
